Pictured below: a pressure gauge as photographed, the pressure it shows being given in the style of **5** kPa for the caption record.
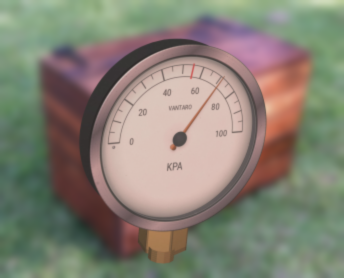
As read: **70** kPa
